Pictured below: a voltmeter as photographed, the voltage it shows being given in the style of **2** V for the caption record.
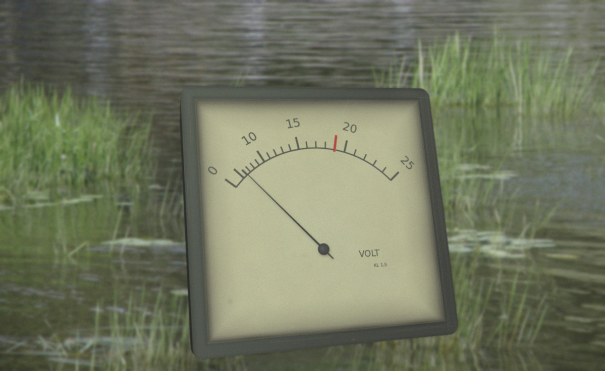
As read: **6** V
